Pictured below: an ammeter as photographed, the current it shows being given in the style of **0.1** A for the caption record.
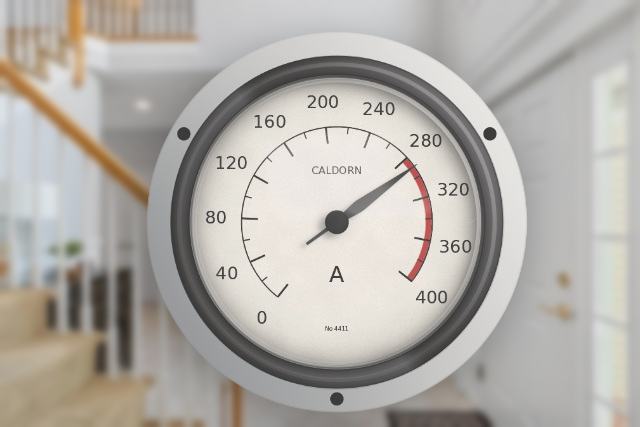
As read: **290** A
